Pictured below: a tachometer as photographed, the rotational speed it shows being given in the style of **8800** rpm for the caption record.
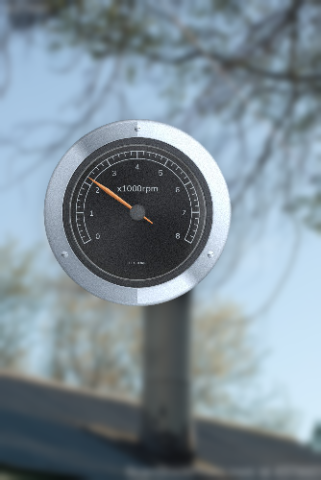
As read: **2200** rpm
